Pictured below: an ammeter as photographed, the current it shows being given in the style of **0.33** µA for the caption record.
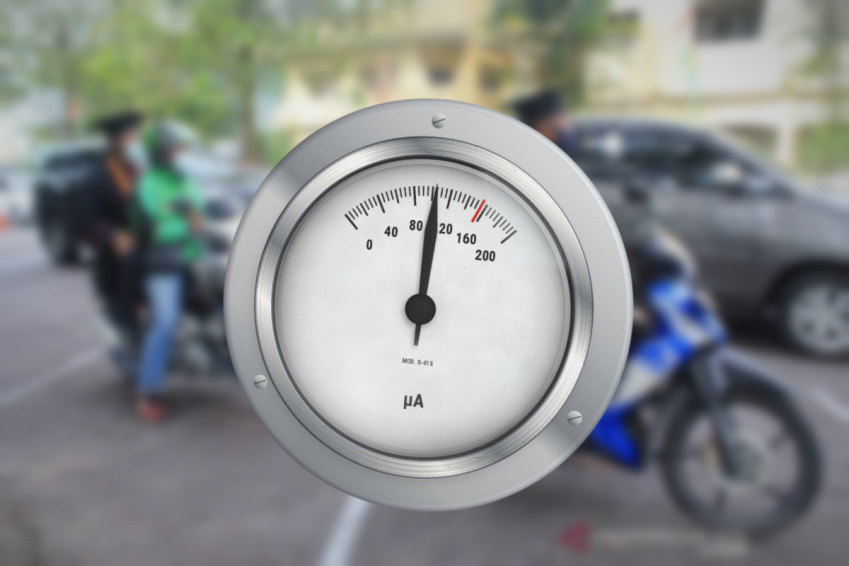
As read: **105** µA
